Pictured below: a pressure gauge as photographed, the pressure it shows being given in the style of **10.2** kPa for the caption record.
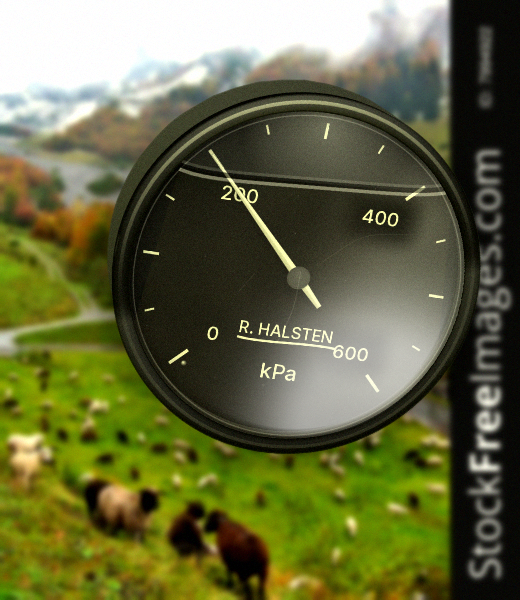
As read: **200** kPa
